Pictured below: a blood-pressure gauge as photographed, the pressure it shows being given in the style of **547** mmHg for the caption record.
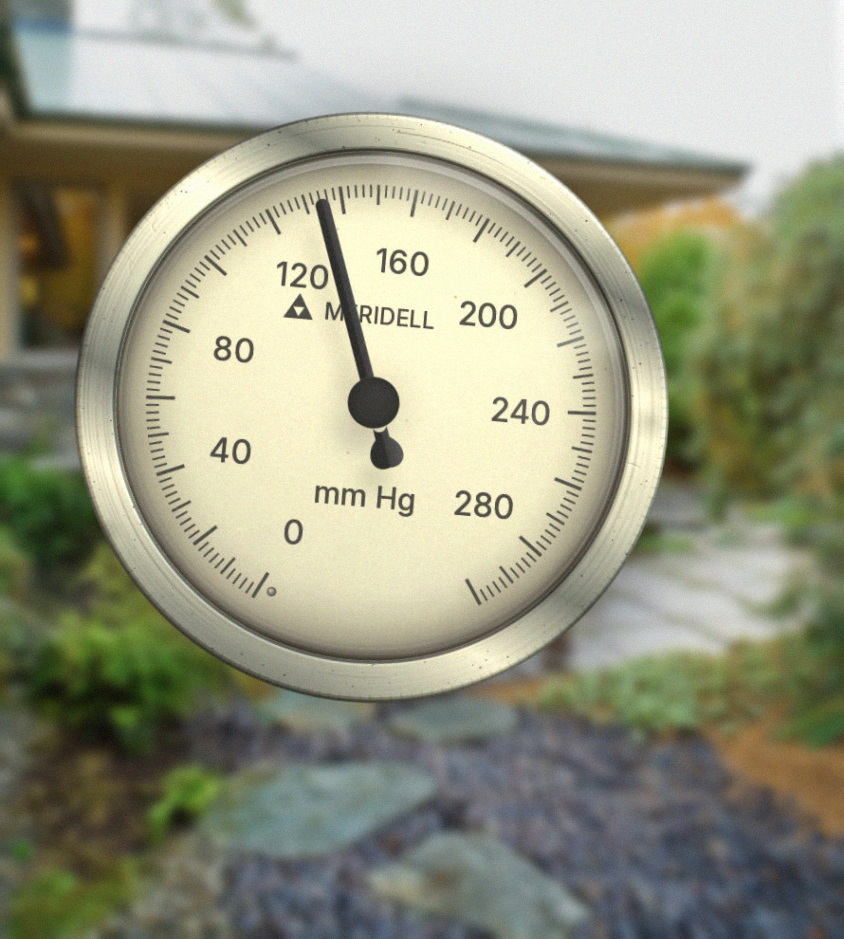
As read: **134** mmHg
